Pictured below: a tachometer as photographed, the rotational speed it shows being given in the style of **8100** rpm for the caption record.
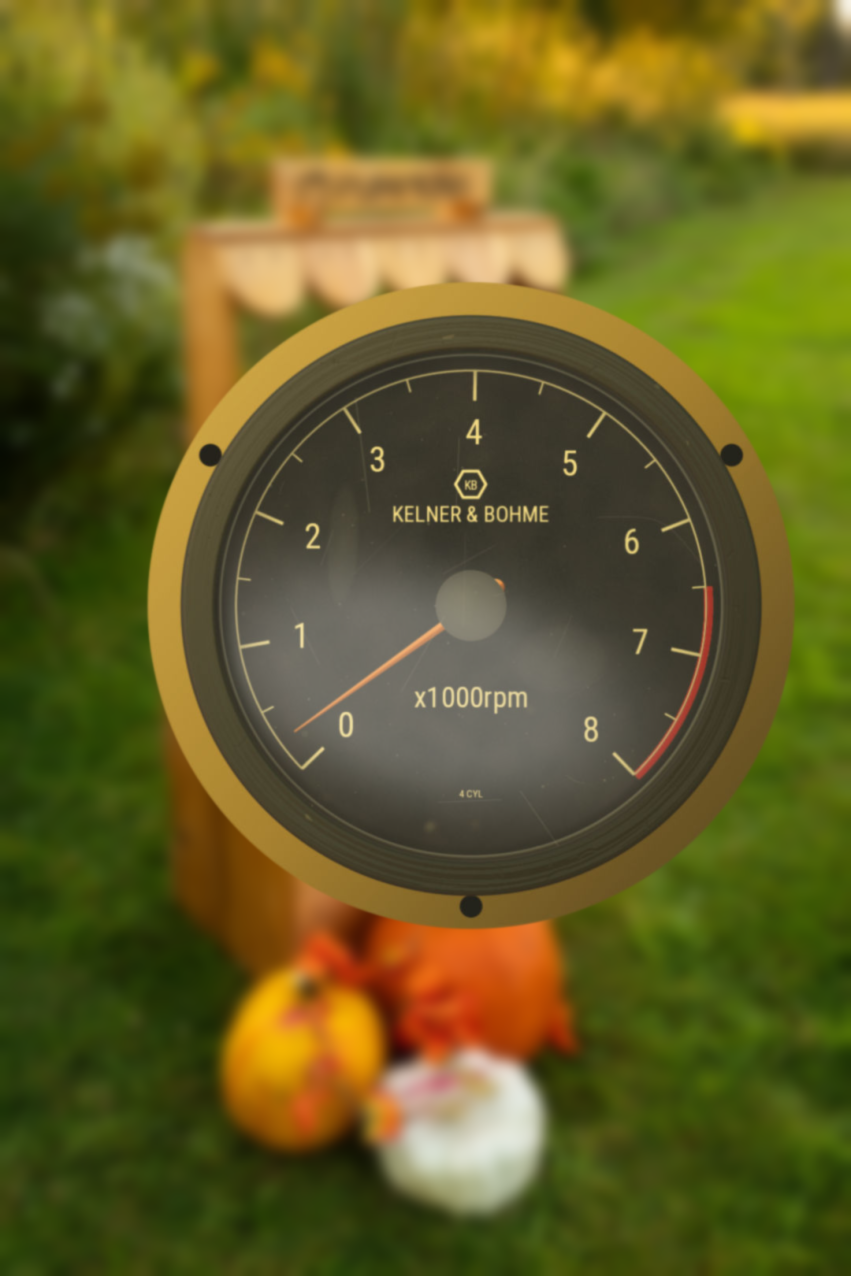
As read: **250** rpm
